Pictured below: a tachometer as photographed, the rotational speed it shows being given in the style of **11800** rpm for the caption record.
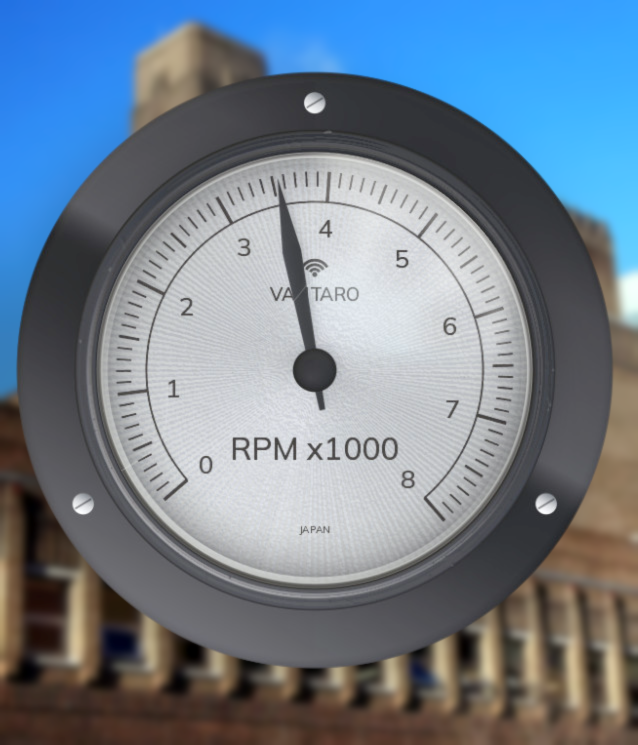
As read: **3550** rpm
